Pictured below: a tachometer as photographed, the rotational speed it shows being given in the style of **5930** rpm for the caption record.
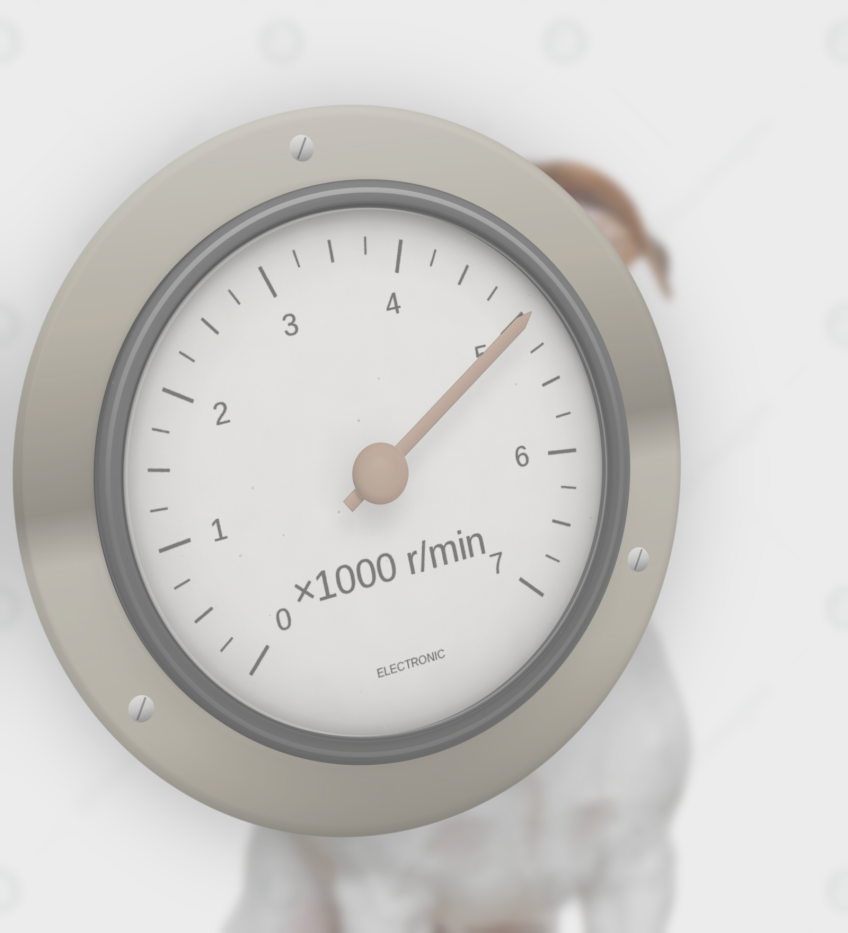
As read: **5000** rpm
